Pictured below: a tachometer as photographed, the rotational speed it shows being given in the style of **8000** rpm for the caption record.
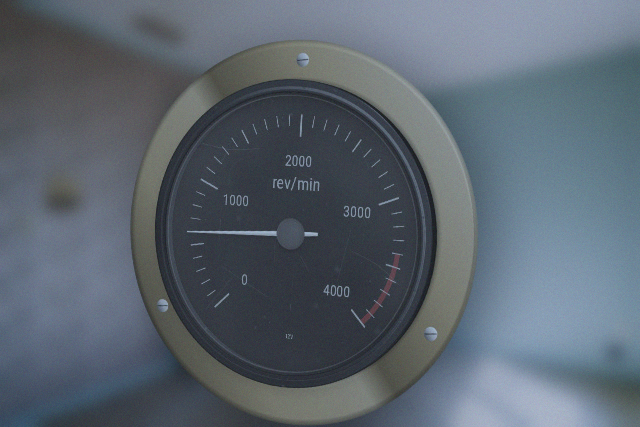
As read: **600** rpm
